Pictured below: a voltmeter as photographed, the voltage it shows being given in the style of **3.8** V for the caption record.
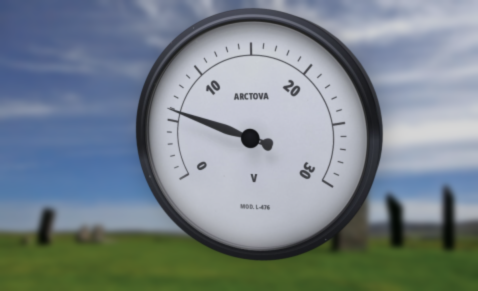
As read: **6** V
